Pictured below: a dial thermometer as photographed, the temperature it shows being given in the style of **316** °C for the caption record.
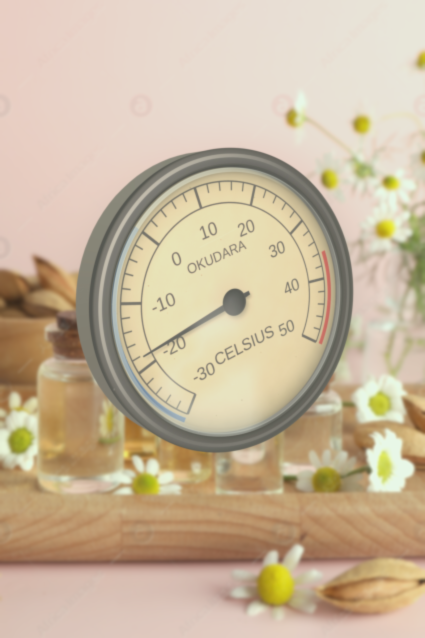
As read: **-18** °C
